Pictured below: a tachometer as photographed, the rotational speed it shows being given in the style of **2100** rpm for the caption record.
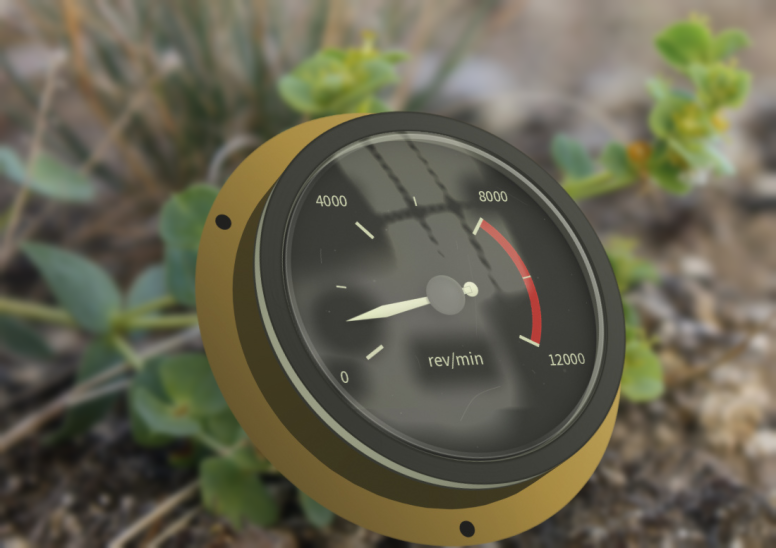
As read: **1000** rpm
